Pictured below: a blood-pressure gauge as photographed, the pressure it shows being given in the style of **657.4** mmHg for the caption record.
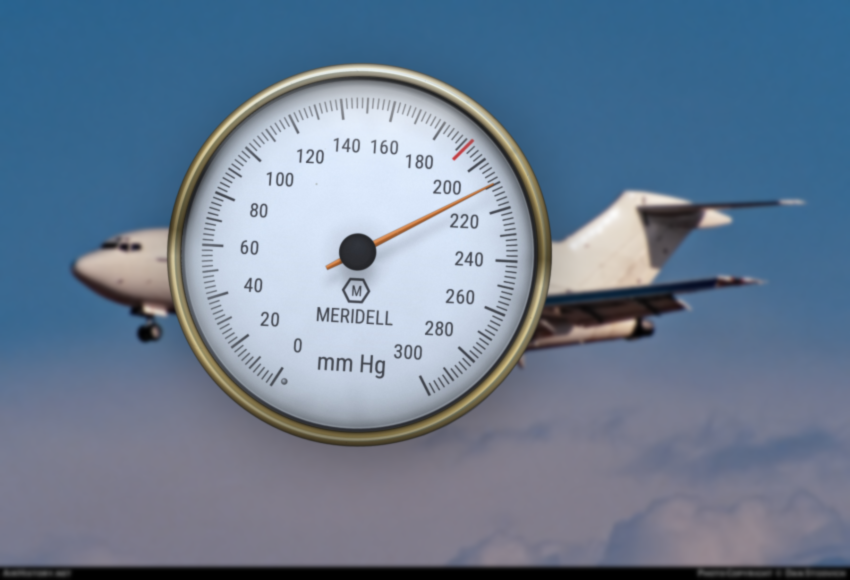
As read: **210** mmHg
